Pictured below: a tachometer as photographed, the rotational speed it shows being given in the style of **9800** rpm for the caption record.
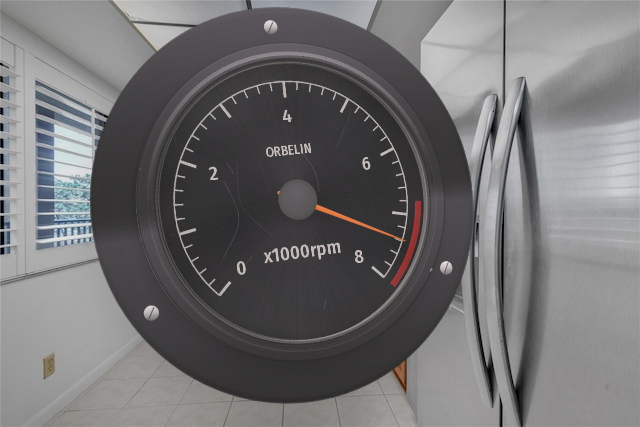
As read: **7400** rpm
